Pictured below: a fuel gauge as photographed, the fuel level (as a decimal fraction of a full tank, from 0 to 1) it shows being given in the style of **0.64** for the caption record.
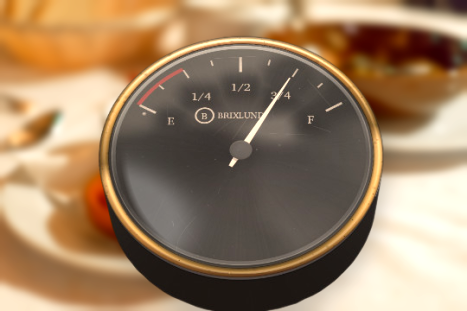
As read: **0.75**
